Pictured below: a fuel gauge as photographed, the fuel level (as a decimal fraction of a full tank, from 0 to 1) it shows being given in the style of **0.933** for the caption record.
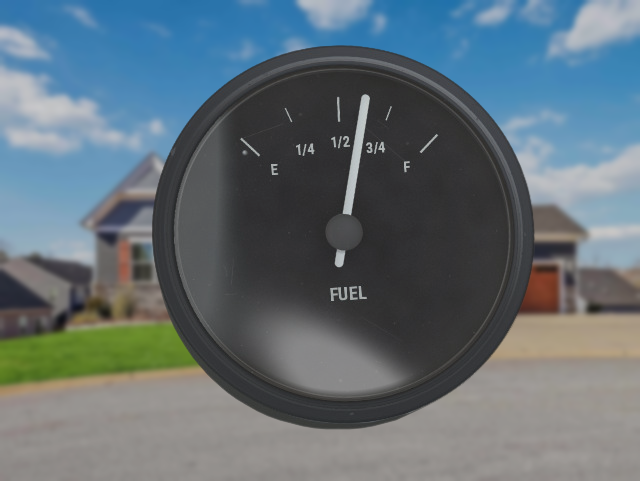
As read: **0.625**
